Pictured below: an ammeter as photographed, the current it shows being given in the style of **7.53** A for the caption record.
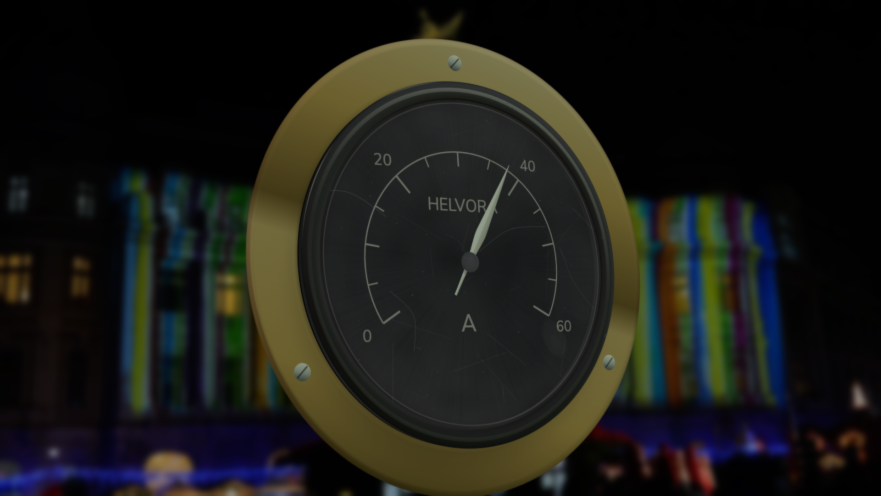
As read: **37.5** A
